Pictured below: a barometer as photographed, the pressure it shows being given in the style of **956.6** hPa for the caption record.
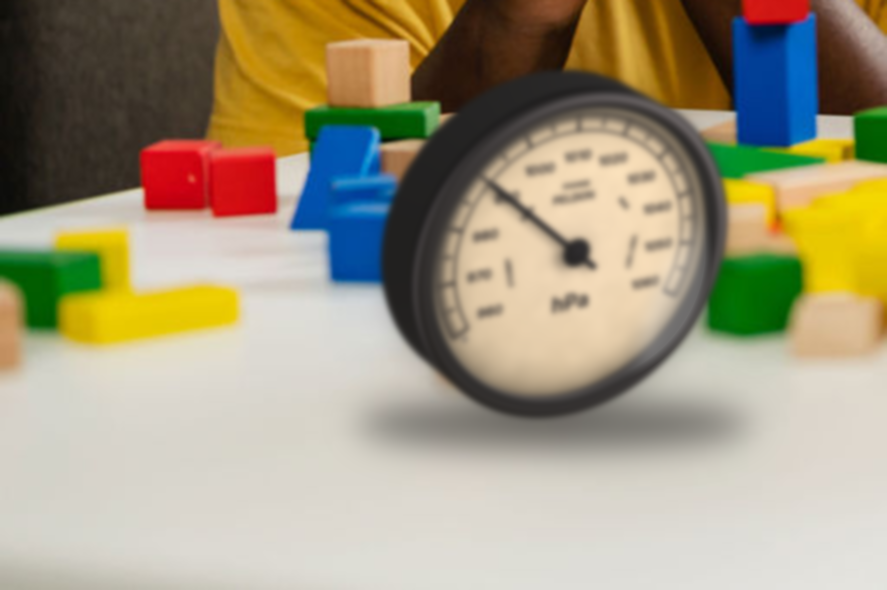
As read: **990** hPa
